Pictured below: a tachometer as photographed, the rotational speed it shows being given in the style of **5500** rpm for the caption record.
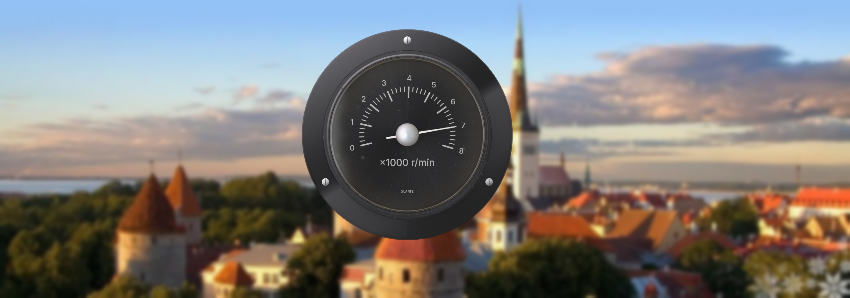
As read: **7000** rpm
